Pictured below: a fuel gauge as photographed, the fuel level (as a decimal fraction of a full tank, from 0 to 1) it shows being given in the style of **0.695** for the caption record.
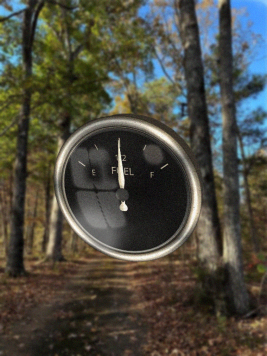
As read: **0.5**
